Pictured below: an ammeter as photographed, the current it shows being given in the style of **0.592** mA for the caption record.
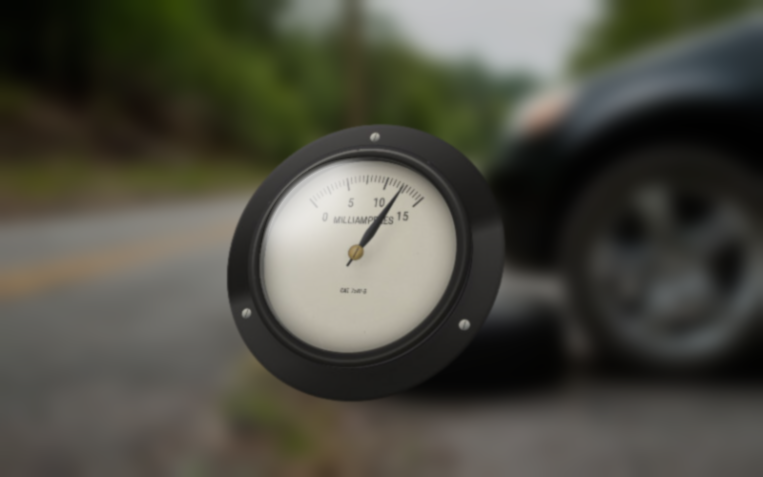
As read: **12.5** mA
